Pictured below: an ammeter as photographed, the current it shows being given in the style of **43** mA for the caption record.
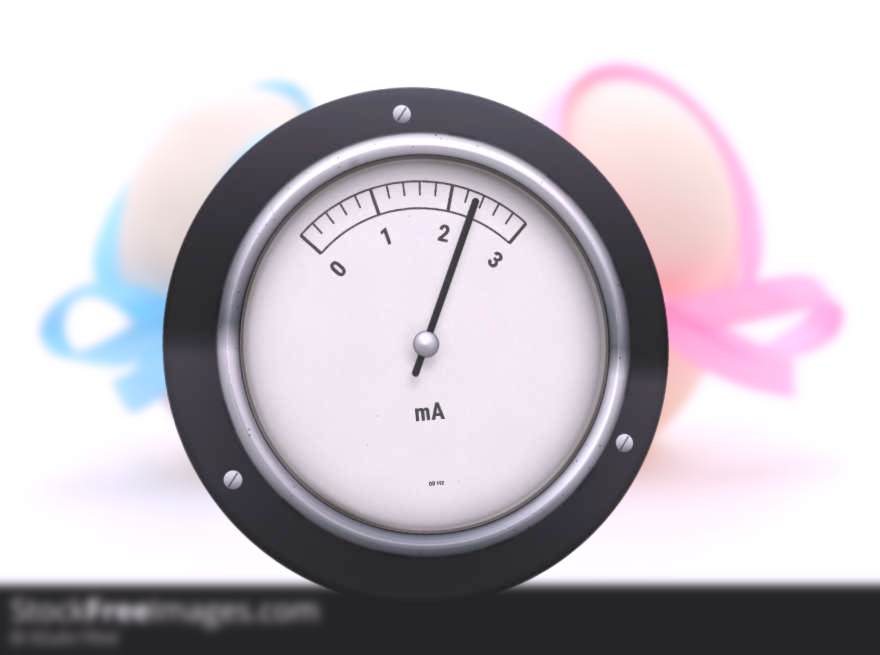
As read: **2.3** mA
